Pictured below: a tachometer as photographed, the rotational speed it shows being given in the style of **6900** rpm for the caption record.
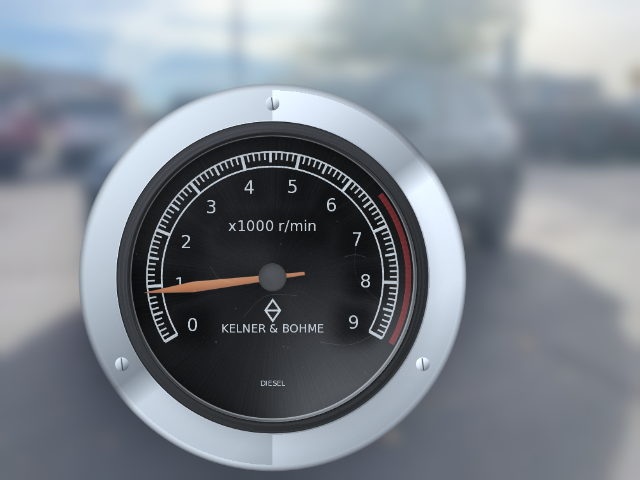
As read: **900** rpm
